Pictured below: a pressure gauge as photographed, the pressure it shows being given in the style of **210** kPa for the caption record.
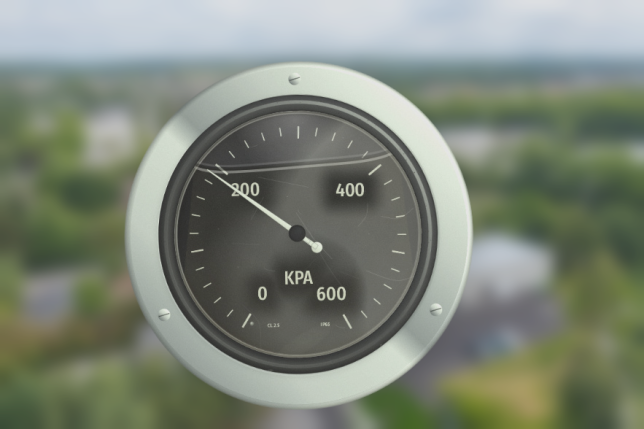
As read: **190** kPa
